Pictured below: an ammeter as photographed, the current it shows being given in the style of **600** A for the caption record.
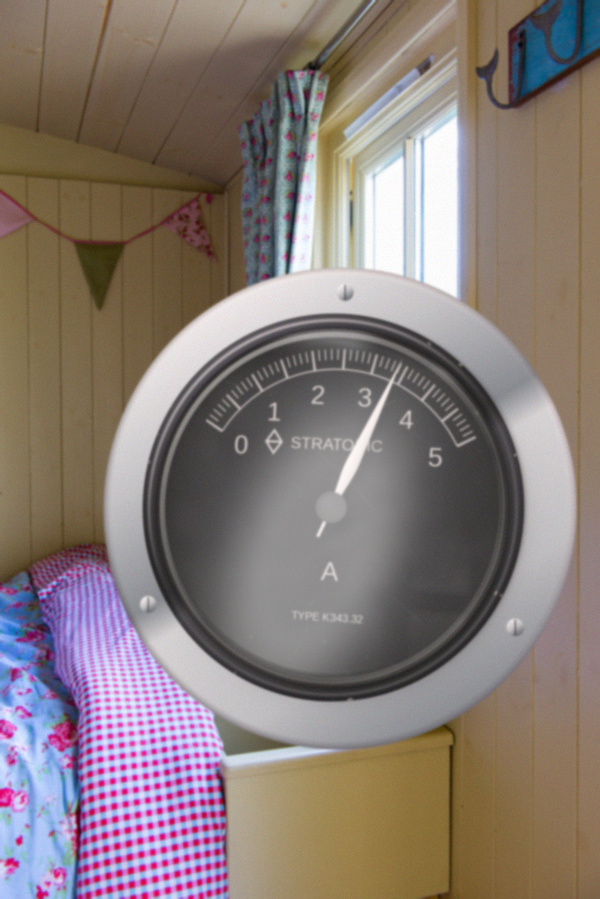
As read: **3.4** A
